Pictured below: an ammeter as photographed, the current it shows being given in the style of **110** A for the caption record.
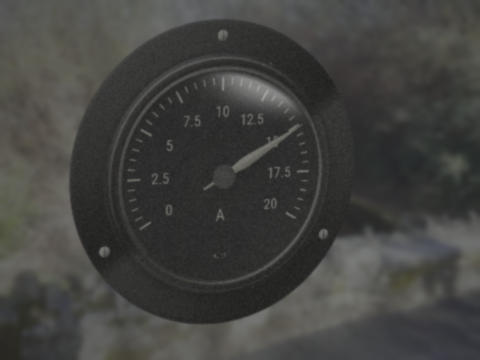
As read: **15** A
